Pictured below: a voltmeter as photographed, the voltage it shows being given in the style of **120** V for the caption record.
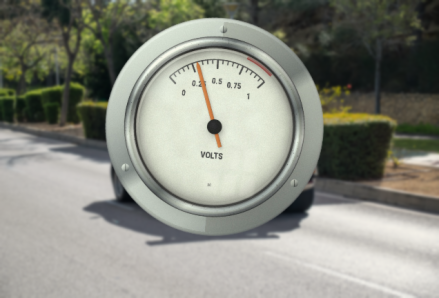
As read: **0.3** V
